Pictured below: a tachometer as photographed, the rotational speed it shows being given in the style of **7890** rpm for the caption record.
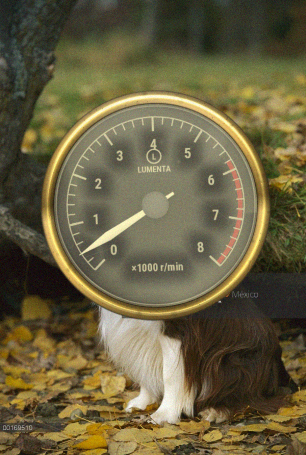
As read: **400** rpm
